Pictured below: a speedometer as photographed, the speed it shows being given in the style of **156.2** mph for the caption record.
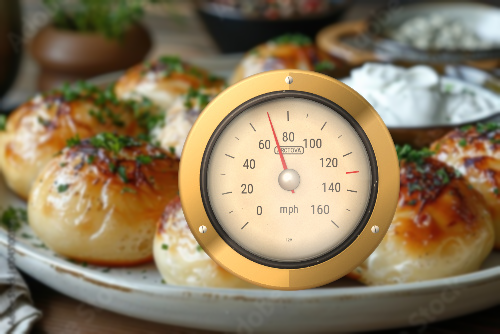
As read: **70** mph
